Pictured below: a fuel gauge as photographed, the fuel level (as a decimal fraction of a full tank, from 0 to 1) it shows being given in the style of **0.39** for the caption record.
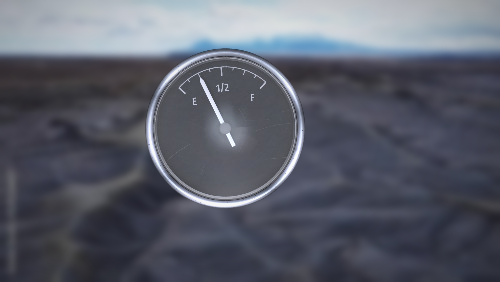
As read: **0.25**
